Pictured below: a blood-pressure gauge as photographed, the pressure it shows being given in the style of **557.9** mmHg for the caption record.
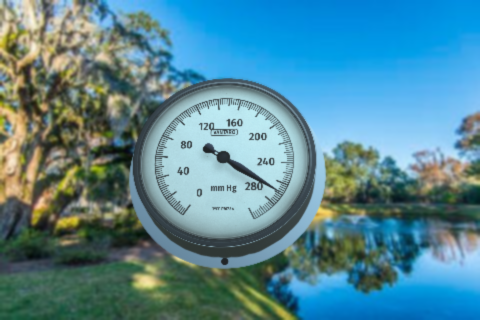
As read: **270** mmHg
